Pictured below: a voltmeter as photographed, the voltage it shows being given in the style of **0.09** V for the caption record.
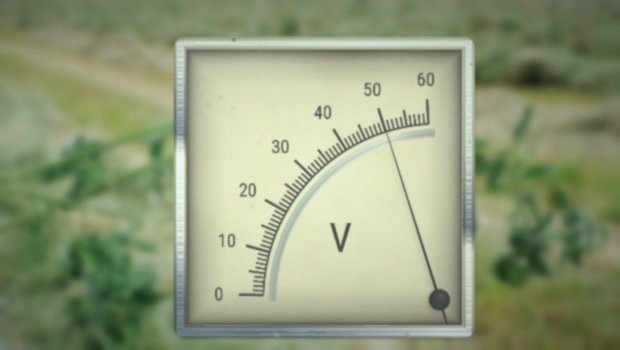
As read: **50** V
